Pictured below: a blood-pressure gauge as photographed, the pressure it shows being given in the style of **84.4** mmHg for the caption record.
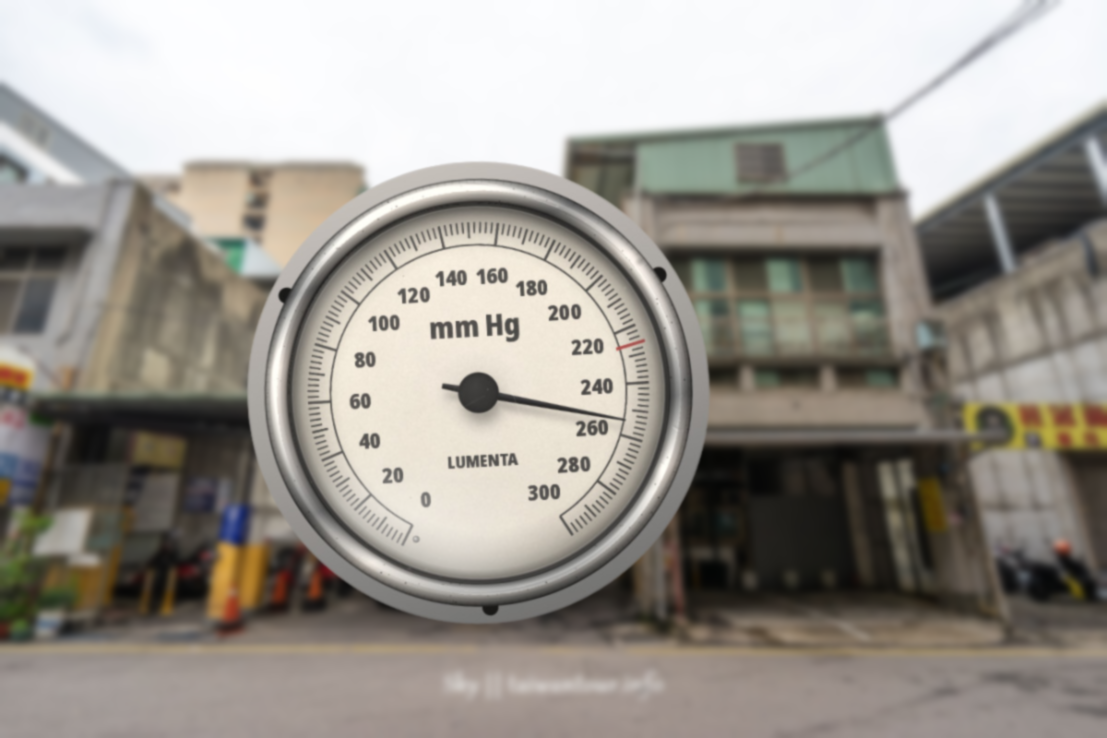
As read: **254** mmHg
